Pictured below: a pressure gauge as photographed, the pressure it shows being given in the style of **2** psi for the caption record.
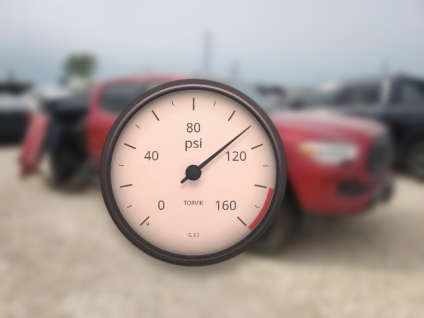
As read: **110** psi
